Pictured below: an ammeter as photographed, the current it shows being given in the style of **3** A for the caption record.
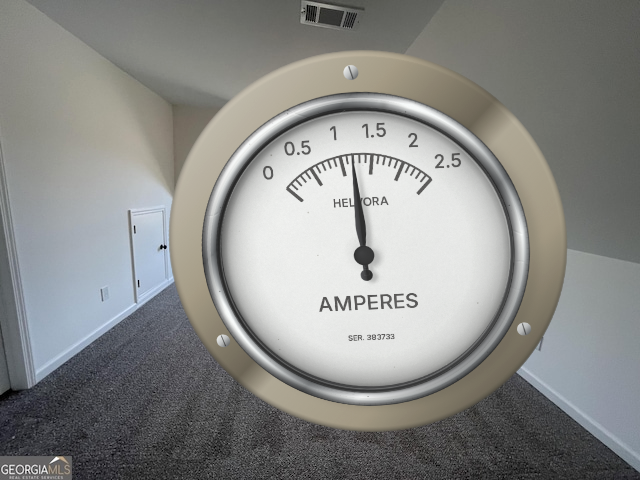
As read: **1.2** A
